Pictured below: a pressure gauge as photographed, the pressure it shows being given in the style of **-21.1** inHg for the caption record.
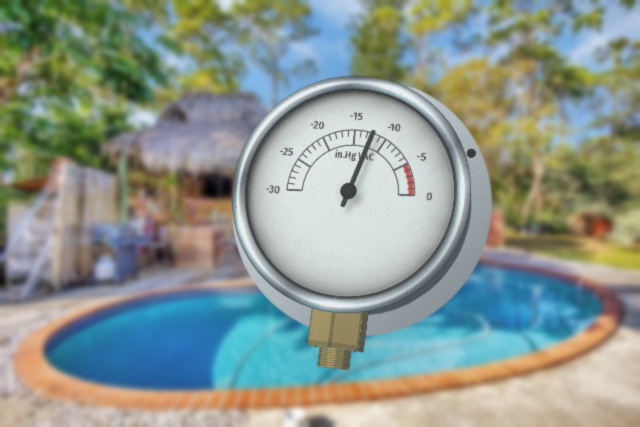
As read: **-12** inHg
